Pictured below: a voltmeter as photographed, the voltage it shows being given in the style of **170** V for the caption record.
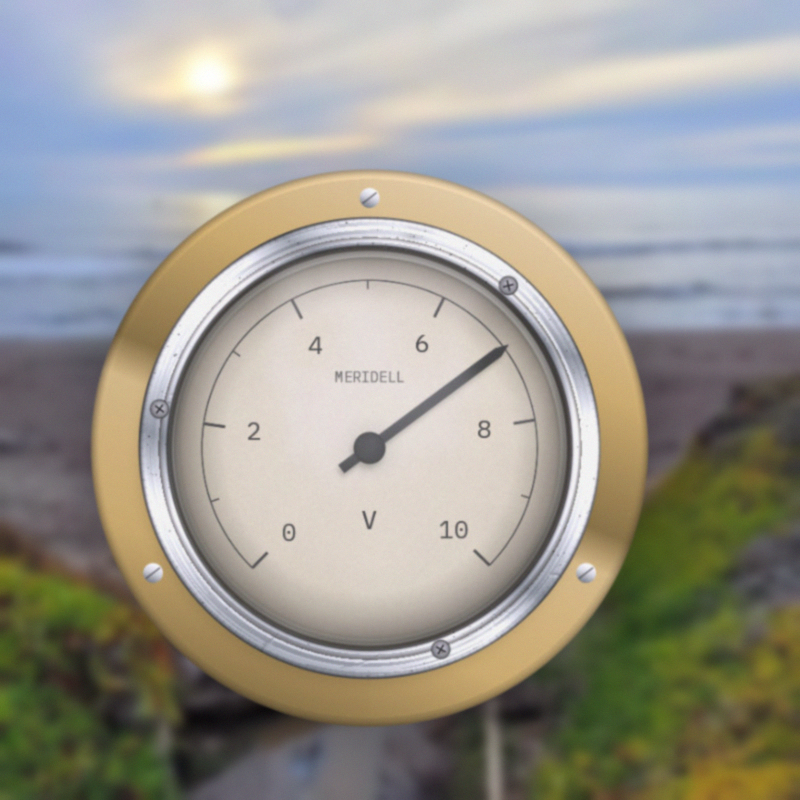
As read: **7** V
